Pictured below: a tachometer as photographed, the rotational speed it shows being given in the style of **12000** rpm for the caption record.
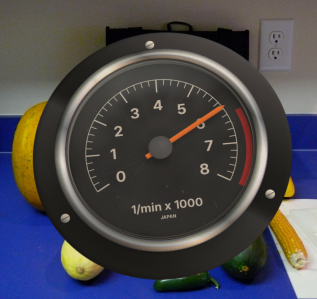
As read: **6000** rpm
